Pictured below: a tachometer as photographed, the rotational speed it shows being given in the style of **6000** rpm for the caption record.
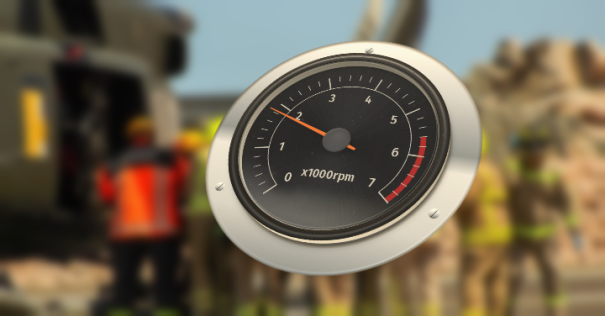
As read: **1800** rpm
